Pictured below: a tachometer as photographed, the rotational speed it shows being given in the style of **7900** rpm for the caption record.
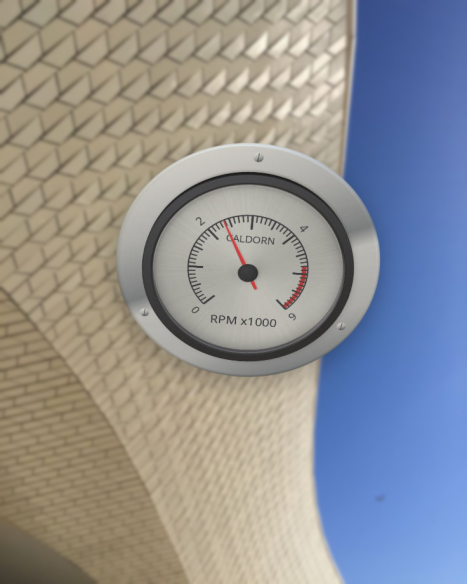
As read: **2400** rpm
